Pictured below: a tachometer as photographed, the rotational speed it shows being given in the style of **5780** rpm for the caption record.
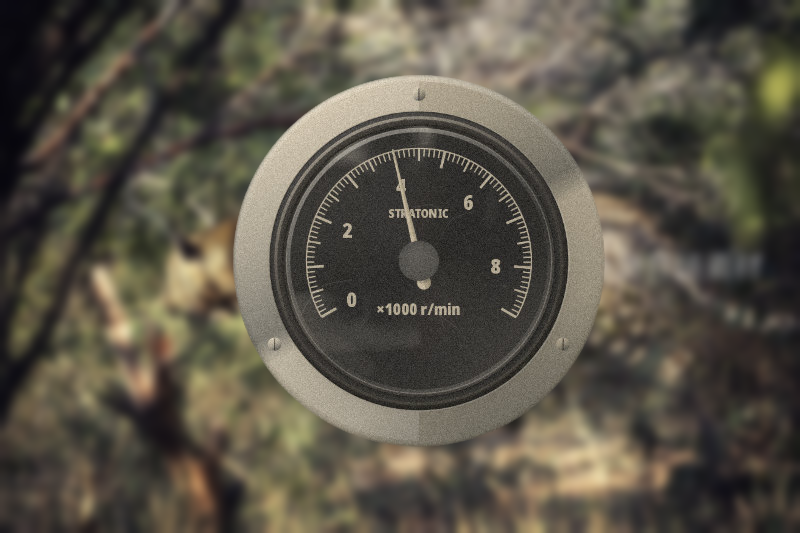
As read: **4000** rpm
